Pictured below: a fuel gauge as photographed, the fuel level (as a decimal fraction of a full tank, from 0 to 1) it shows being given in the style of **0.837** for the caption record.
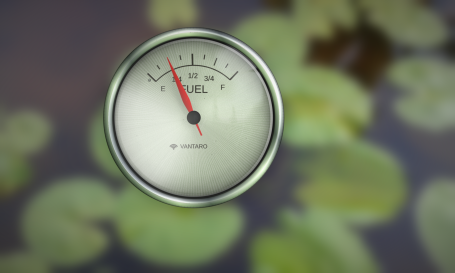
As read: **0.25**
